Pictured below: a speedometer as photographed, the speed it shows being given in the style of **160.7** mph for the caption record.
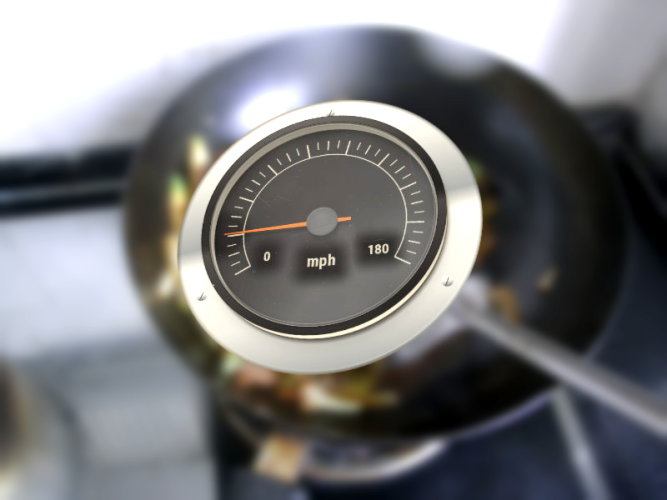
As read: **20** mph
